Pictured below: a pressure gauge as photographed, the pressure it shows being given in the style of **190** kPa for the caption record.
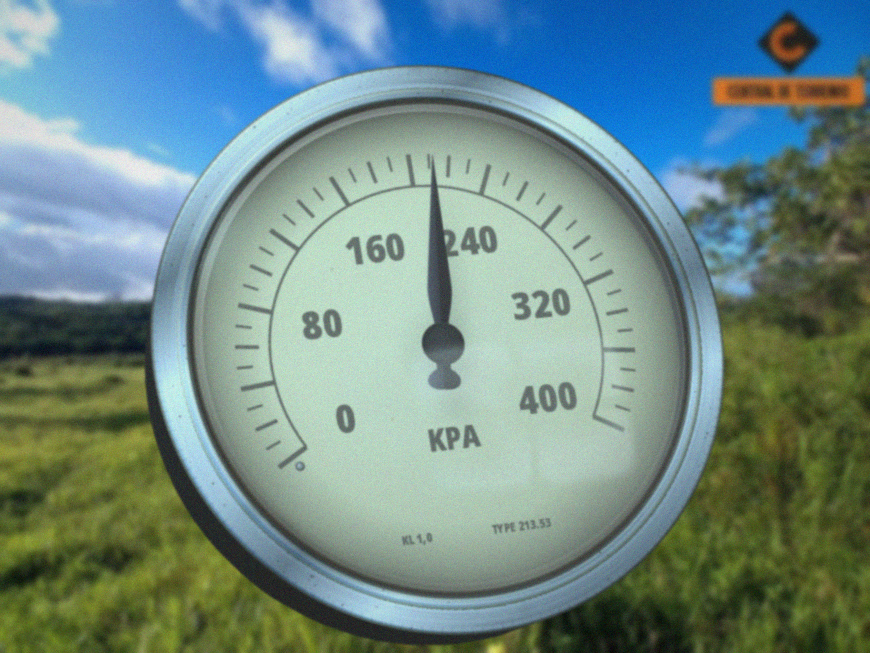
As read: **210** kPa
